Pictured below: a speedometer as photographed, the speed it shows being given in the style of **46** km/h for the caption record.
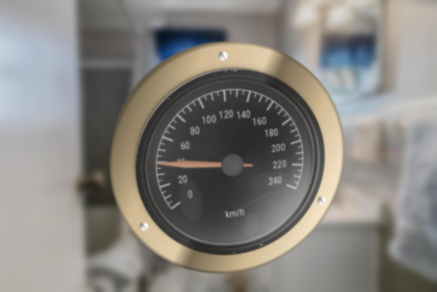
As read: **40** km/h
